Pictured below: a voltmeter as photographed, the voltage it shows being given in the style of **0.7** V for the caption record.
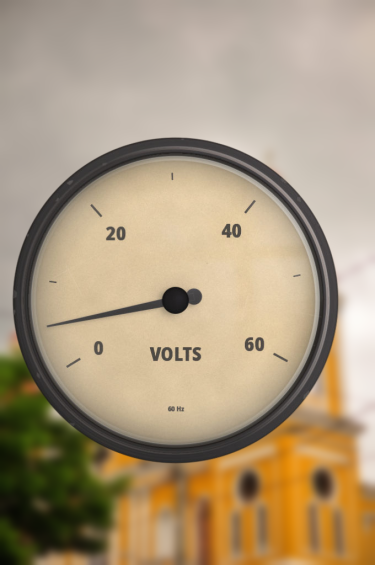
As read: **5** V
